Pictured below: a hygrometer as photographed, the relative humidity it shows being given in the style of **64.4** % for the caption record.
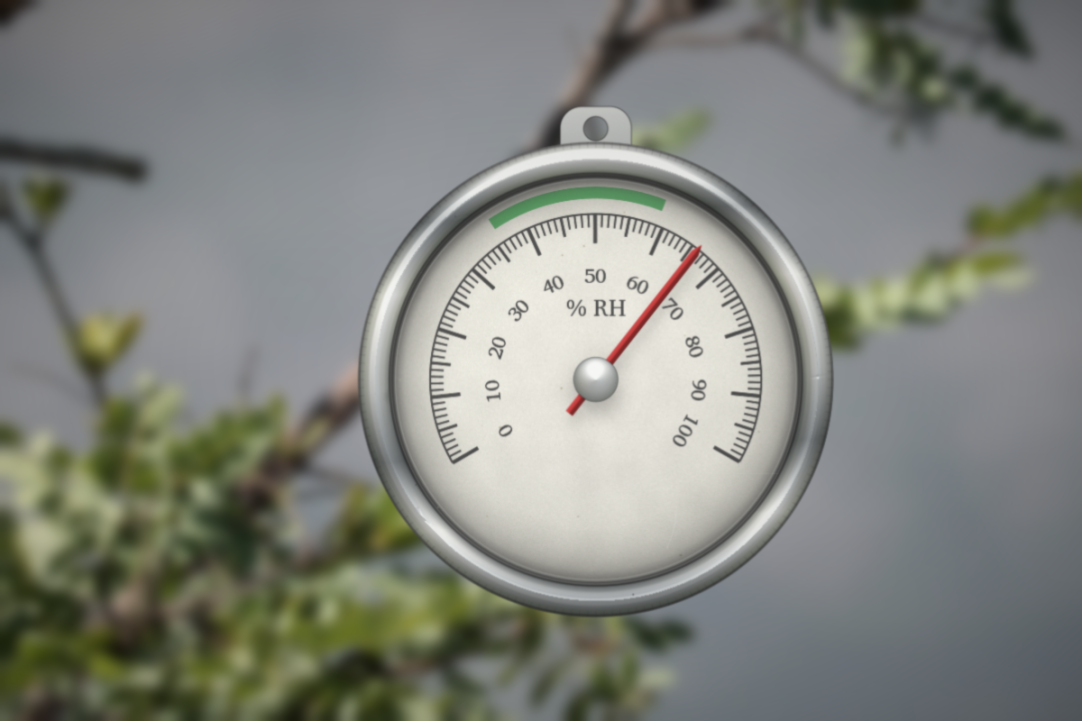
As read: **66** %
